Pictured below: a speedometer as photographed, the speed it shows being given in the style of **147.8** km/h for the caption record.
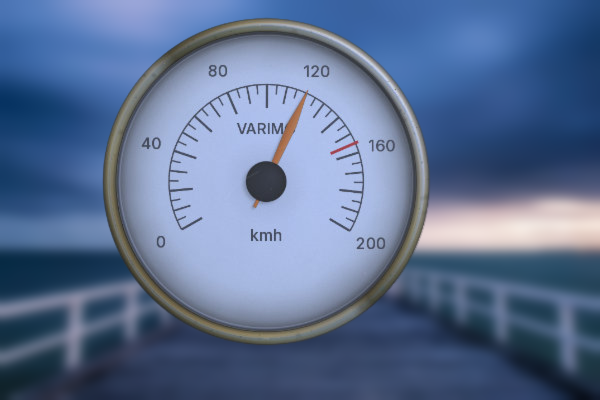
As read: **120** km/h
